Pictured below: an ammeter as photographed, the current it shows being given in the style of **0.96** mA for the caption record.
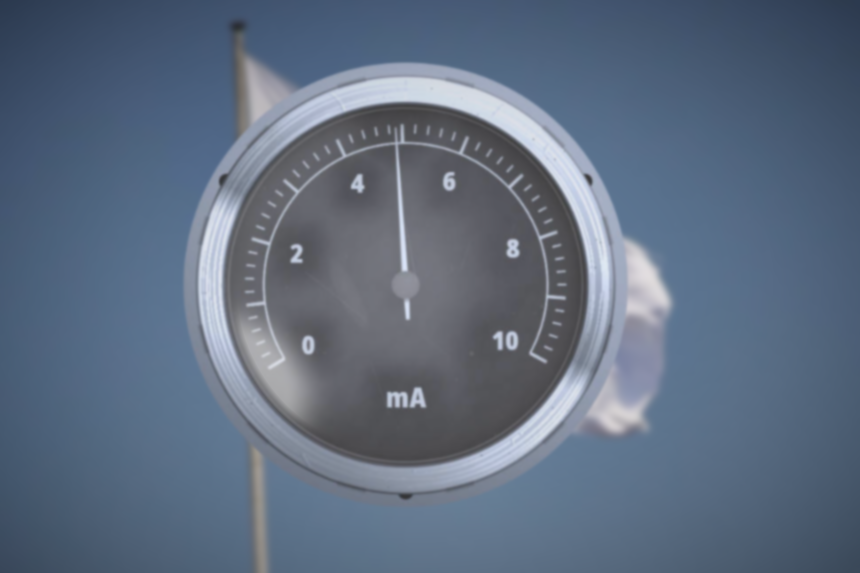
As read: **4.9** mA
